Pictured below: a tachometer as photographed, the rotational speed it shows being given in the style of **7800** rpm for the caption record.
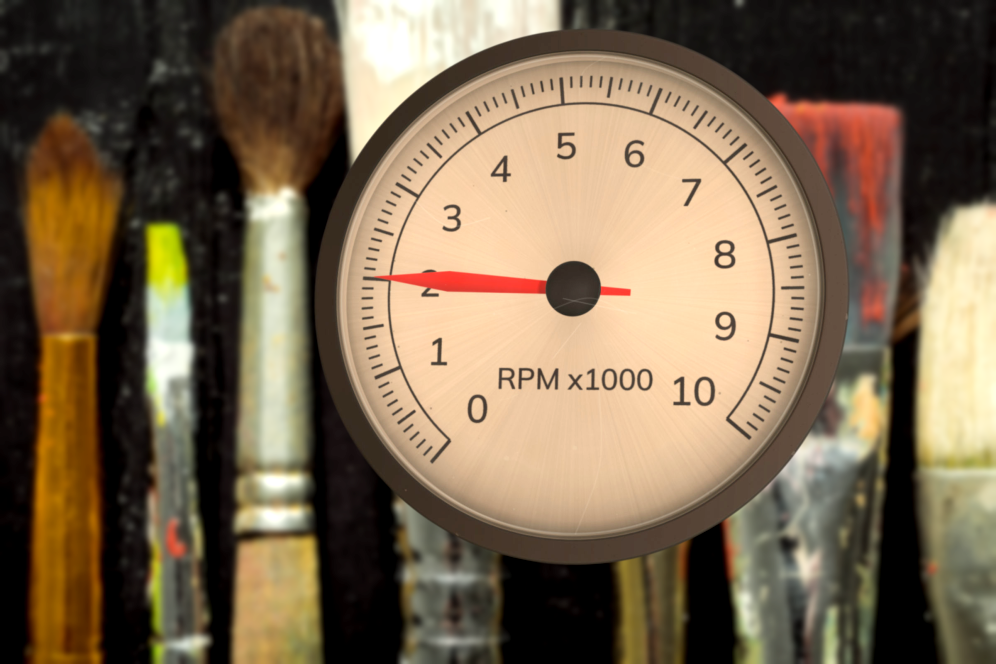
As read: **2000** rpm
